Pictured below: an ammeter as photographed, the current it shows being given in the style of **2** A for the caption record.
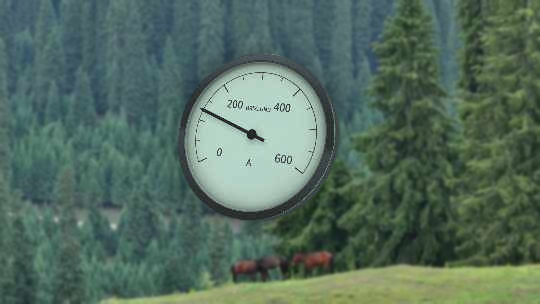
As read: **125** A
